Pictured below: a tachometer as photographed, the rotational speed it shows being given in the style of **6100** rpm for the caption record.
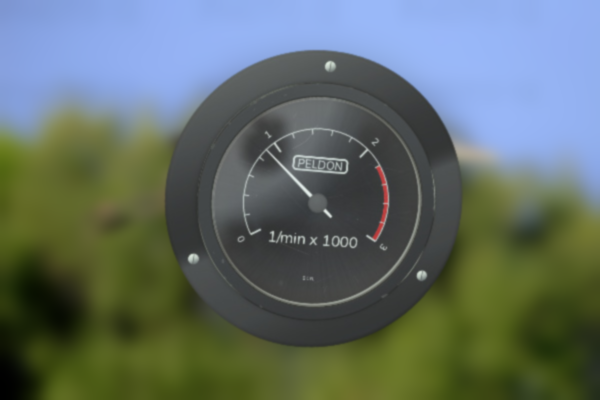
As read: **900** rpm
